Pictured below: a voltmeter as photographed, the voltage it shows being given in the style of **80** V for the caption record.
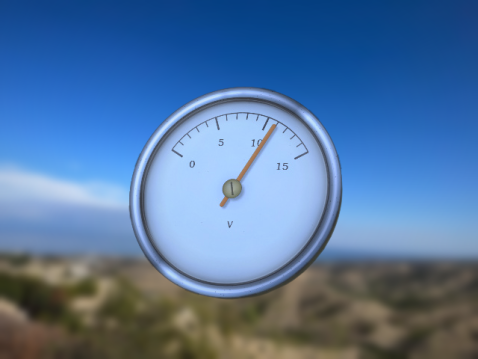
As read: **11** V
